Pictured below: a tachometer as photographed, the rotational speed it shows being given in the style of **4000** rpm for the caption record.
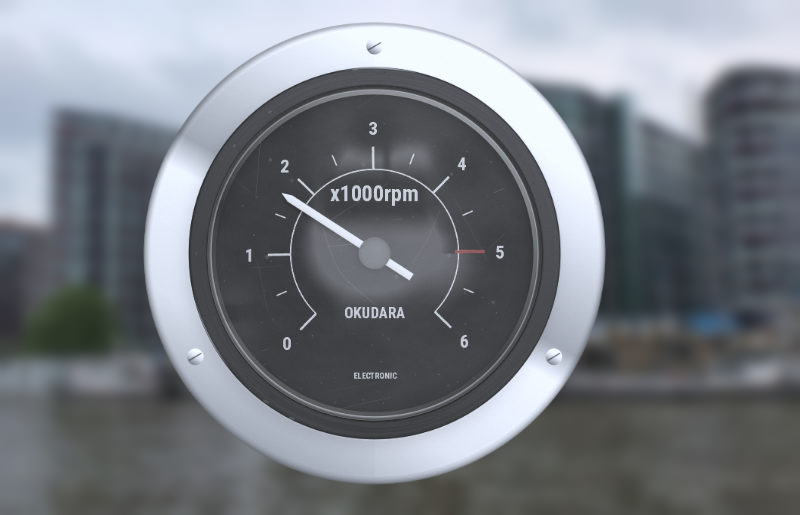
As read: **1750** rpm
